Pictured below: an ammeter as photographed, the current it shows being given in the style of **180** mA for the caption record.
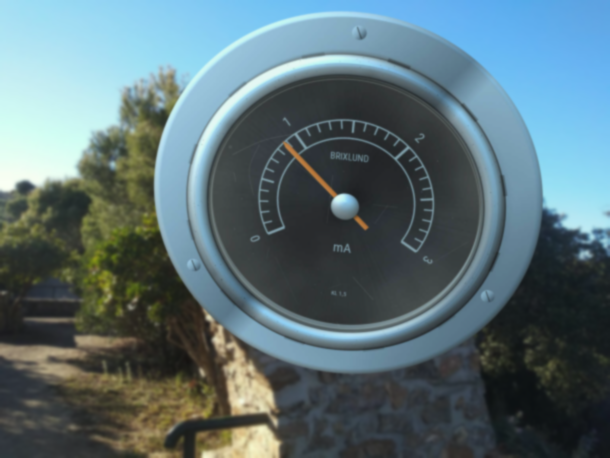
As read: **0.9** mA
